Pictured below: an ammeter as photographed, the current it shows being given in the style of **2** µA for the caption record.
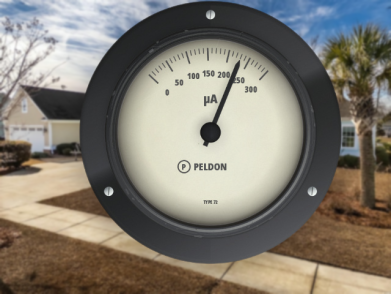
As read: **230** µA
